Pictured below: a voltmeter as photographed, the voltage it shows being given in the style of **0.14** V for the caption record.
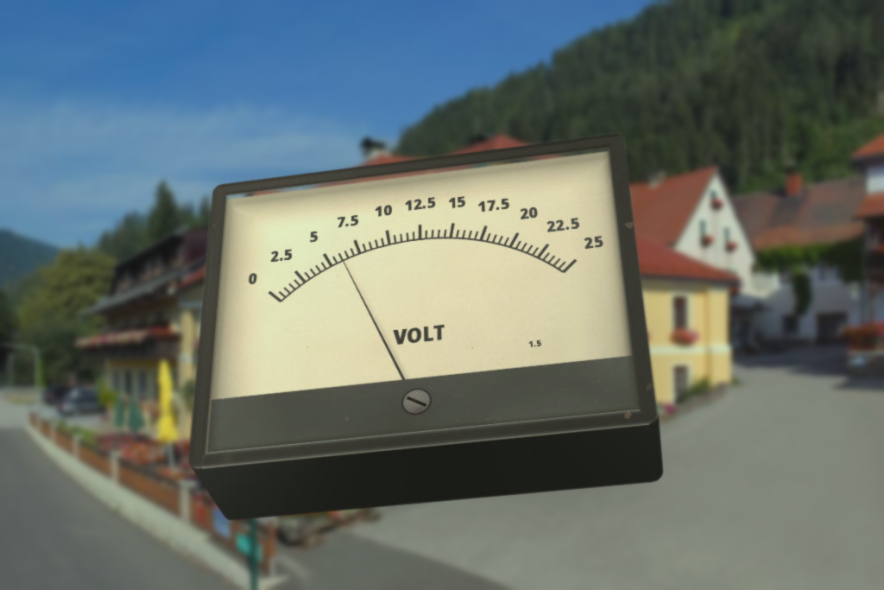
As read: **6** V
